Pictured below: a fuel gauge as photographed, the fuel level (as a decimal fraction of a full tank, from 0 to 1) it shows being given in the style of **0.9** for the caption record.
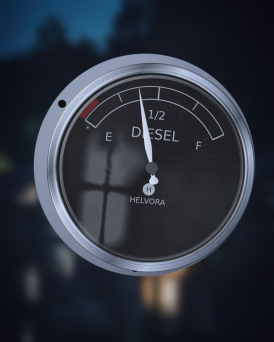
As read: **0.375**
